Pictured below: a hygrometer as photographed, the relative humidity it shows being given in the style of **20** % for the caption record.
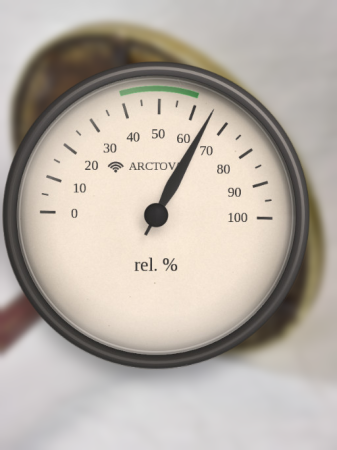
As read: **65** %
